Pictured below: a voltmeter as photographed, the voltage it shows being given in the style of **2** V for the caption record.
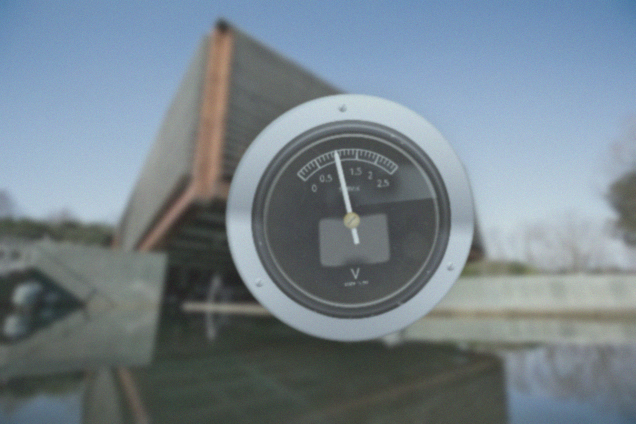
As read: **1** V
